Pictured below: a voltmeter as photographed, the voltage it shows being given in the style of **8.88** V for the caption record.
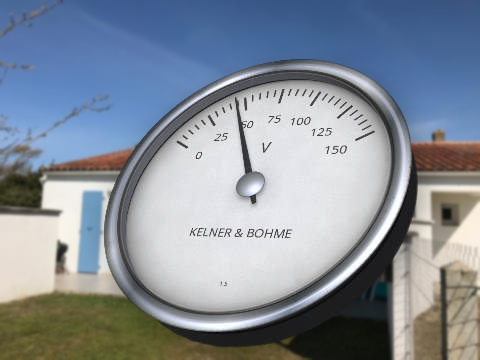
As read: **45** V
